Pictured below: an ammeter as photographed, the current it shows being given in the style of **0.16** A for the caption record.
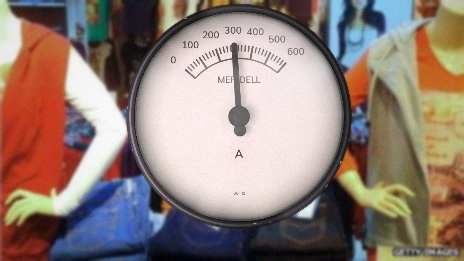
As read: **300** A
